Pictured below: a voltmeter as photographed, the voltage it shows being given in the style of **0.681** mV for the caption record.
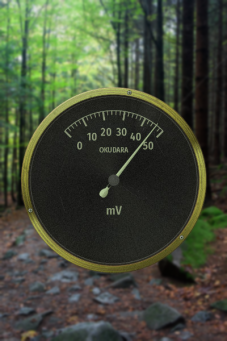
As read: **46** mV
